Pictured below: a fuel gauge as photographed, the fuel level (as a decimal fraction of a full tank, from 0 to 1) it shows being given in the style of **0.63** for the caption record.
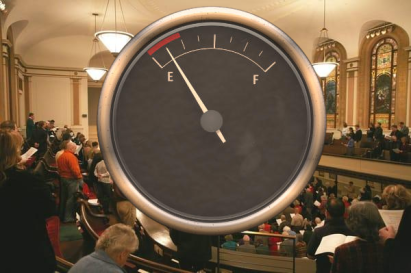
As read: **0.125**
